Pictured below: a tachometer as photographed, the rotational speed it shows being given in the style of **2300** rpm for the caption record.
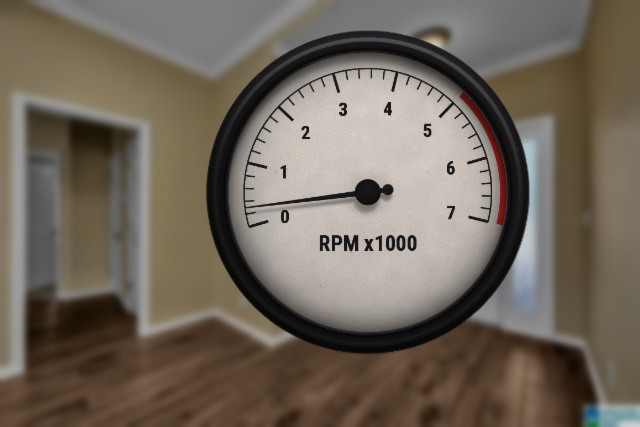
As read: **300** rpm
